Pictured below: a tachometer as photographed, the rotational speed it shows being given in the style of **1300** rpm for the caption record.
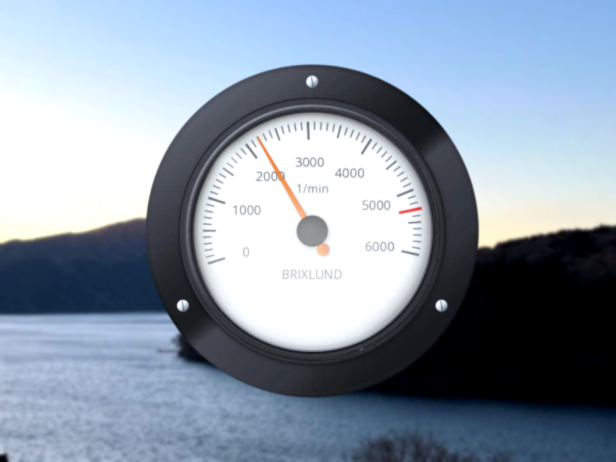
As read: **2200** rpm
